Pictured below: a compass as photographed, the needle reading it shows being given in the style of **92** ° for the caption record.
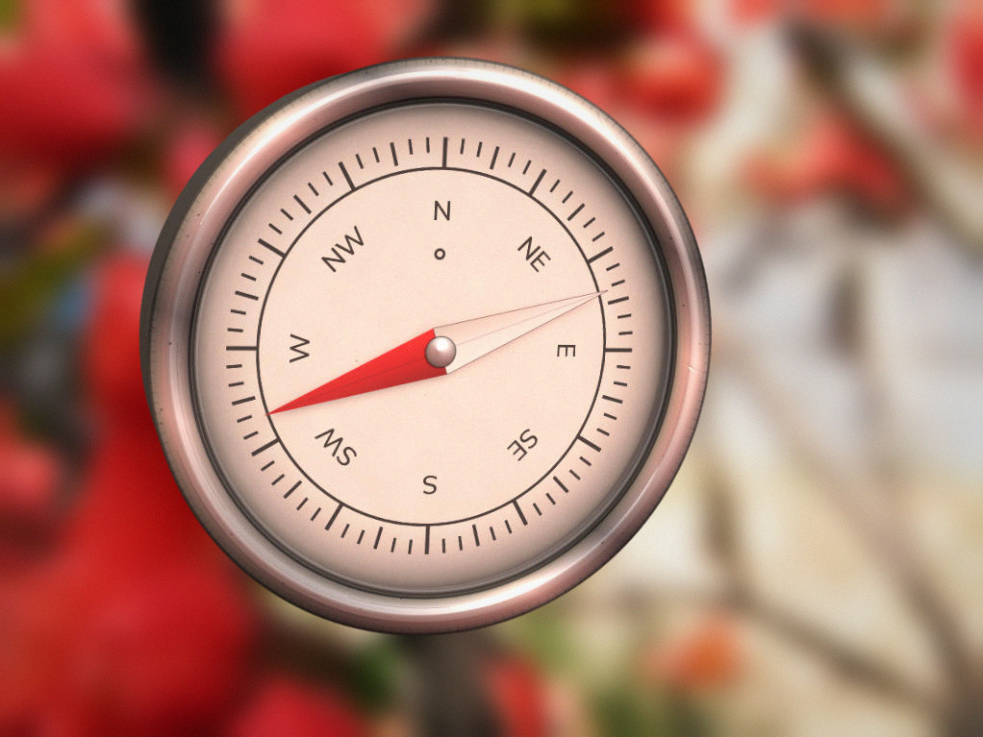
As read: **250** °
